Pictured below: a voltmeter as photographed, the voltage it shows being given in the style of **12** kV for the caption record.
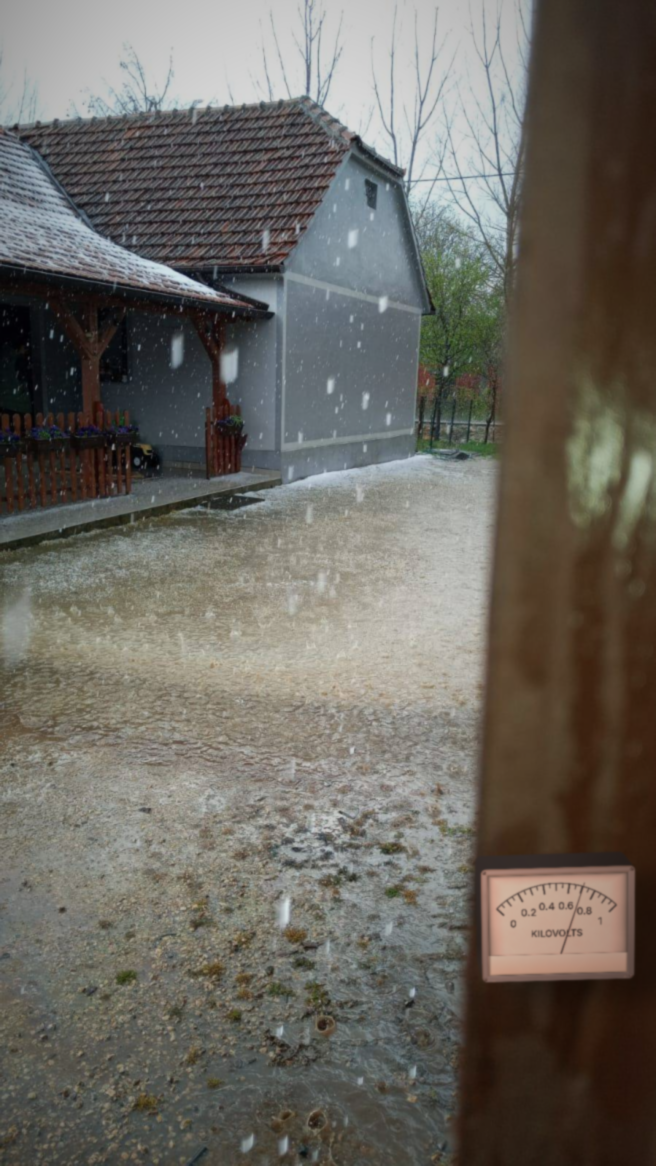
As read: **0.7** kV
